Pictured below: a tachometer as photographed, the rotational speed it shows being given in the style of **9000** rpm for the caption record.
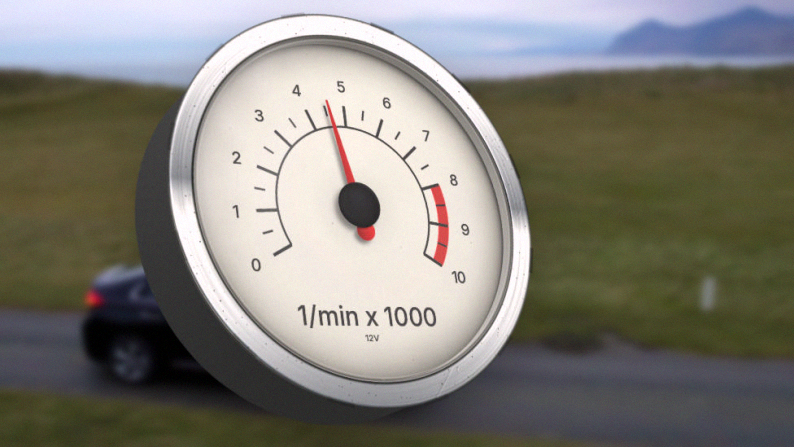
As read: **4500** rpm
